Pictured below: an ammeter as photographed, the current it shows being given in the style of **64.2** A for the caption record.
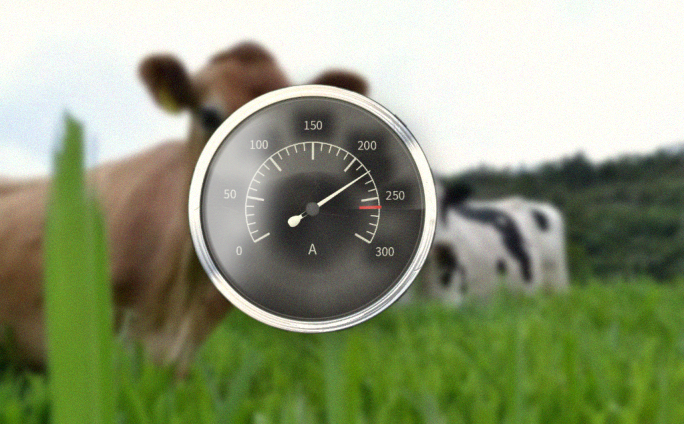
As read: **220** A
